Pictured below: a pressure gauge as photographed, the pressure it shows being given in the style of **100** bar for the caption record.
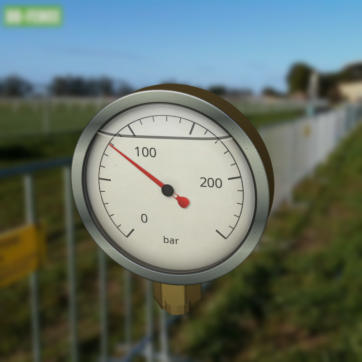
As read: **80** bar
